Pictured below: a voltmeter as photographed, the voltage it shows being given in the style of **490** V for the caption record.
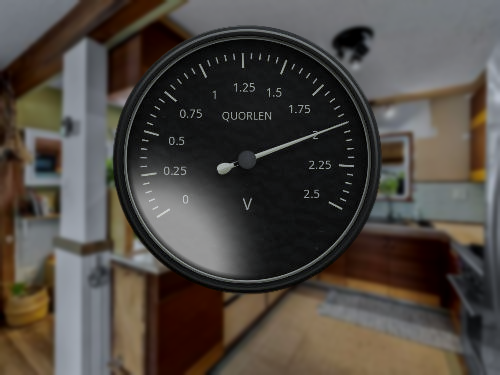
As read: **2** V
